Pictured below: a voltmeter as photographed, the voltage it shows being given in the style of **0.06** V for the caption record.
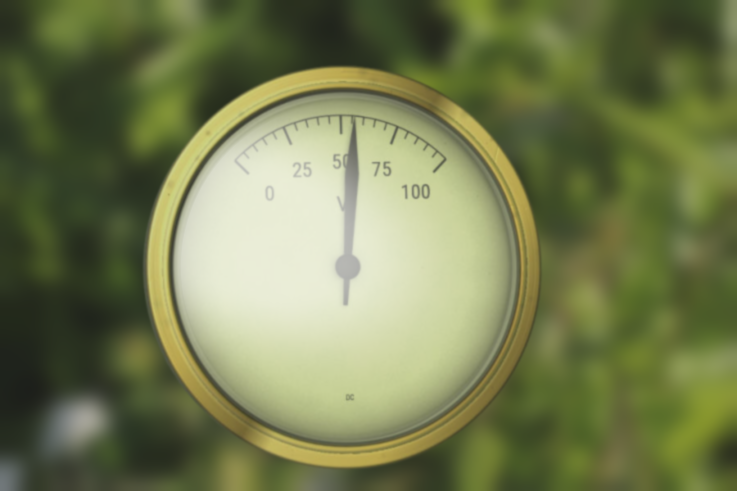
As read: **55** V
